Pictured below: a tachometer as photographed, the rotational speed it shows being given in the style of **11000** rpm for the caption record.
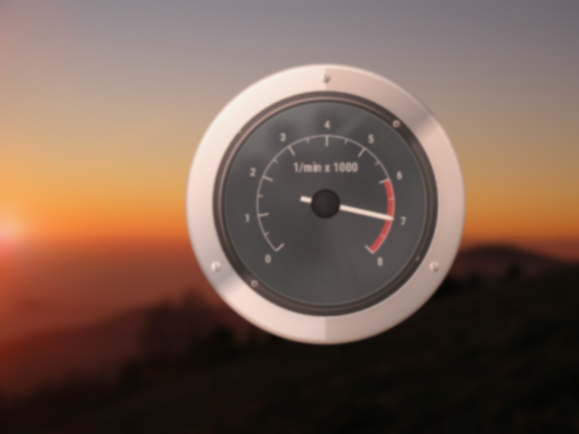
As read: **7000** rpm
